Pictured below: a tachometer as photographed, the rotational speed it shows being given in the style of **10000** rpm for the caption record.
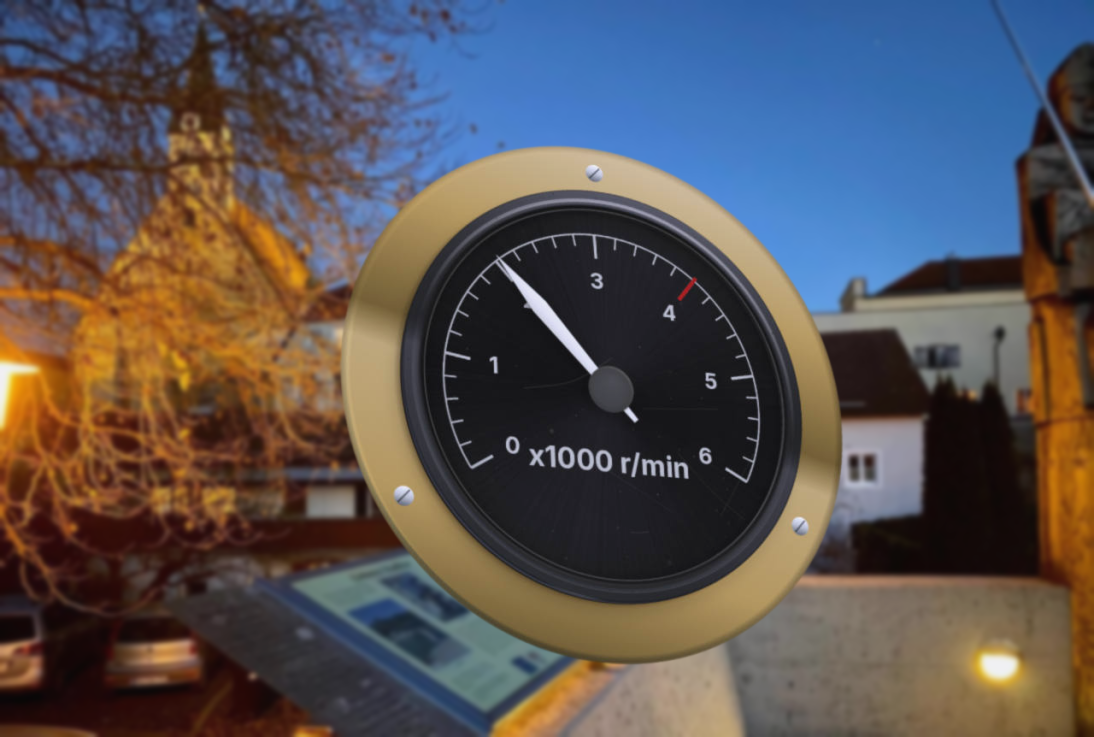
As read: **2000** rpm
